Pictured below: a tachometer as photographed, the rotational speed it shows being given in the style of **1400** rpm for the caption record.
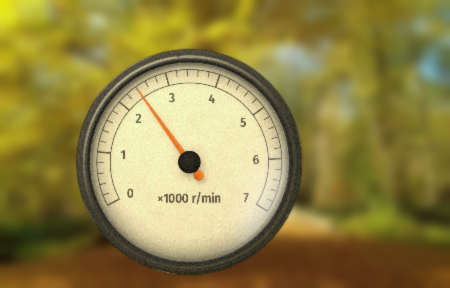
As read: **2400** rpm
